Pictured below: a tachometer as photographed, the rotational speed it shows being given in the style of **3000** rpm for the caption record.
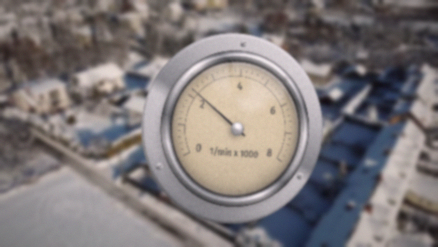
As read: **2200** rpm
